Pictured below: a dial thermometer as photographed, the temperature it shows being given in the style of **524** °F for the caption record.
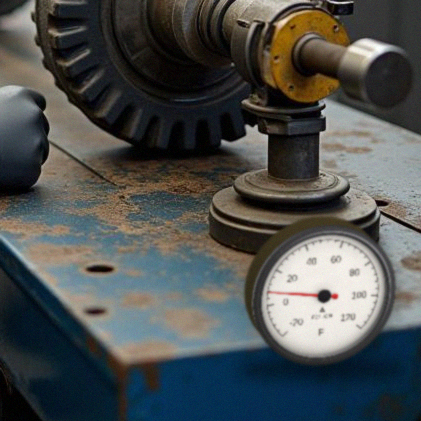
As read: **8** °F
